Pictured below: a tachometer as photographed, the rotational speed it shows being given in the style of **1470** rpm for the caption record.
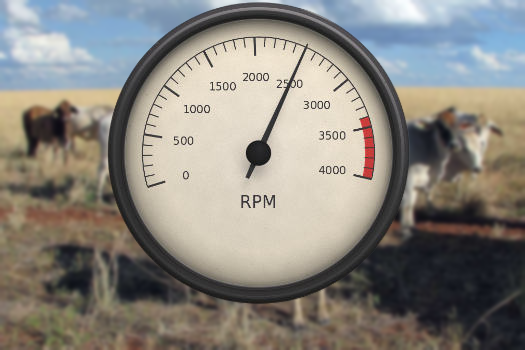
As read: **2500** rpm
